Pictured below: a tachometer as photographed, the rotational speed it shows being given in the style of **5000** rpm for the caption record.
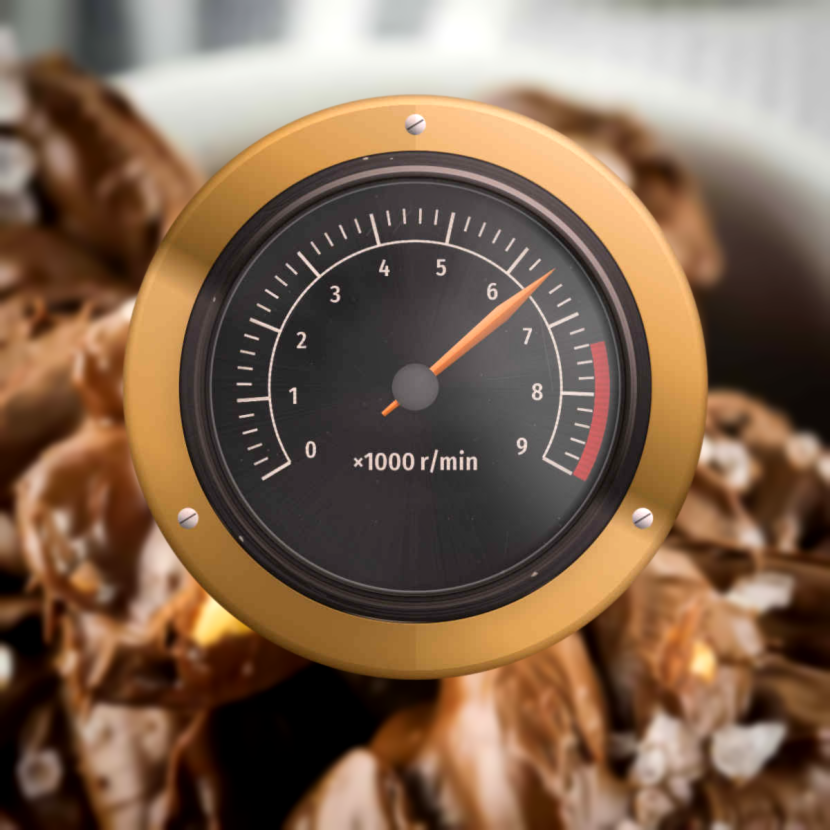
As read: **6400** rpm
